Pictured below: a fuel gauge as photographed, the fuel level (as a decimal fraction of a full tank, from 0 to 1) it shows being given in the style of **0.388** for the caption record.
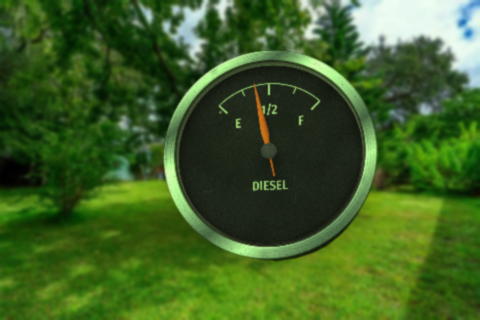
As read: **0.375**
